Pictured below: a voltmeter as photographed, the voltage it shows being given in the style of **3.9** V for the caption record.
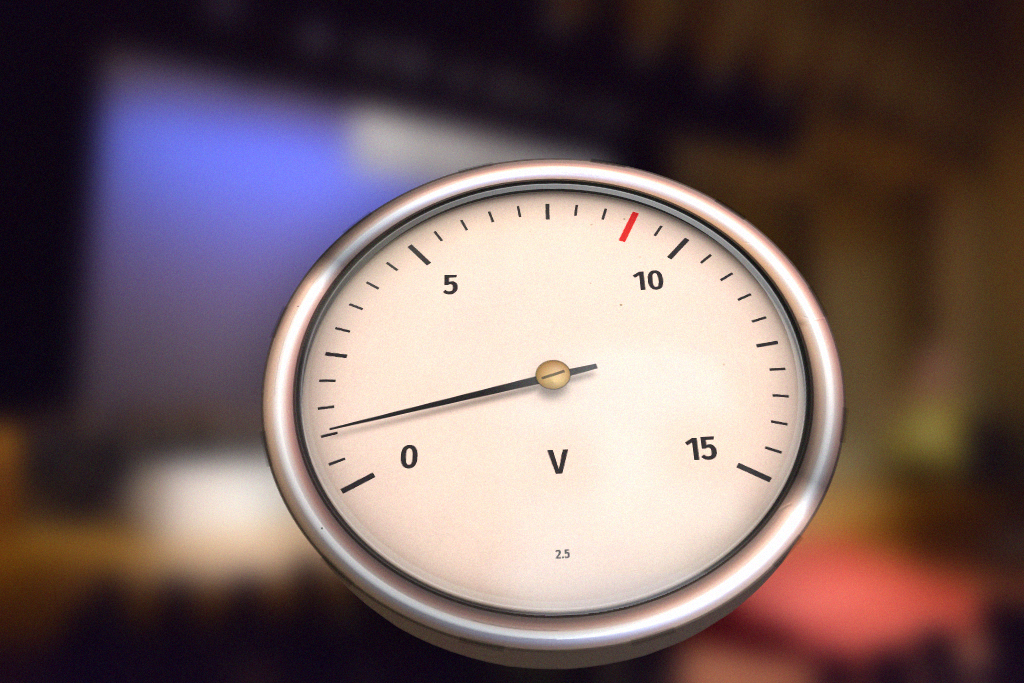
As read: **1** V
